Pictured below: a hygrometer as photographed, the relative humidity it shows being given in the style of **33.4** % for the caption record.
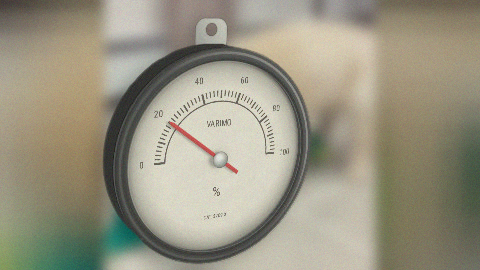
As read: **20** %
